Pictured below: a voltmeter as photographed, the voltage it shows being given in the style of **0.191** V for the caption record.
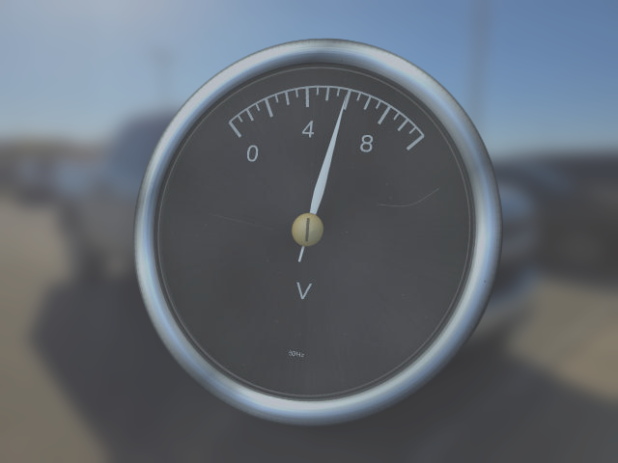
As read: **6** V
